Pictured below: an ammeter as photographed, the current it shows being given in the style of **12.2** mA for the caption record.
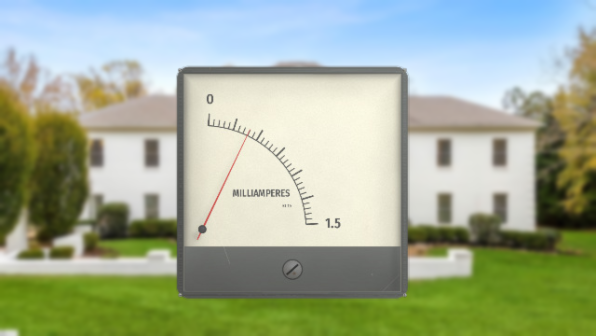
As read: **0.4** mA
